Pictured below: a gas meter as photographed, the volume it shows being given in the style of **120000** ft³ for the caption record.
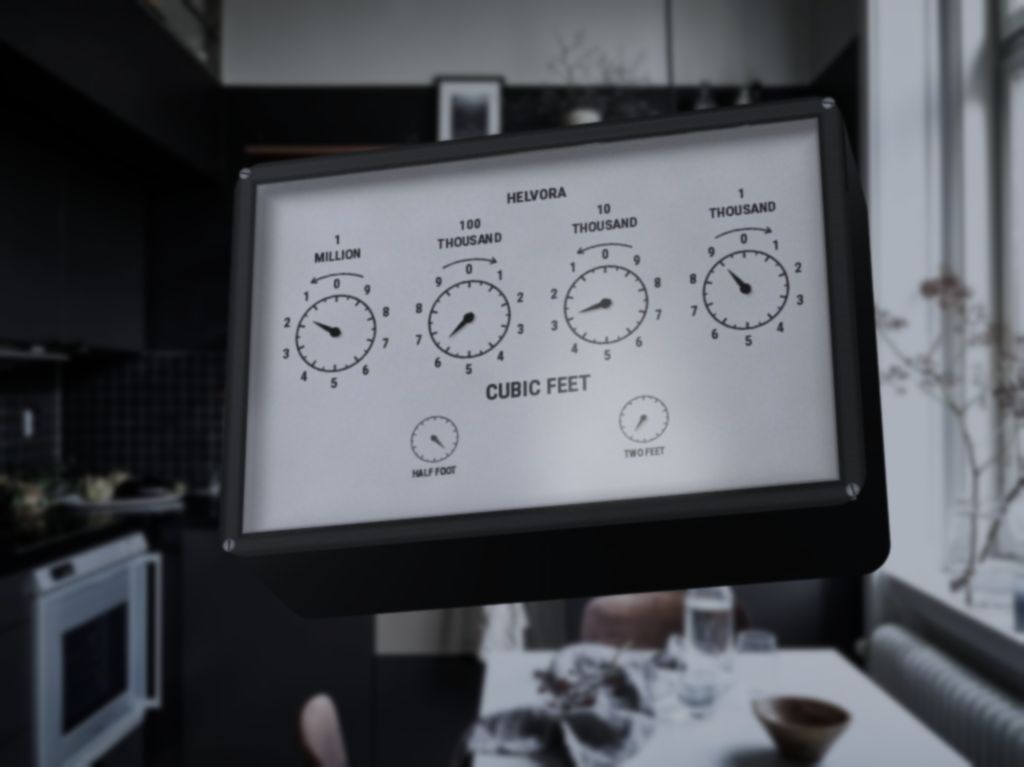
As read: **162900** ft³
